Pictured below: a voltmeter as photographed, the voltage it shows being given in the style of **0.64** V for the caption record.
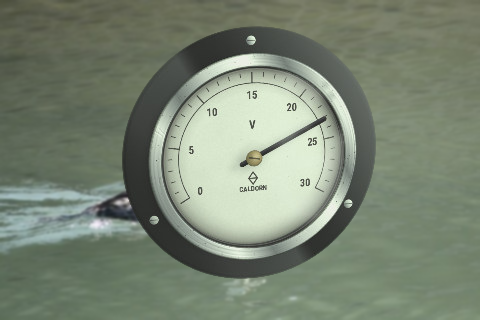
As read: **23** V
